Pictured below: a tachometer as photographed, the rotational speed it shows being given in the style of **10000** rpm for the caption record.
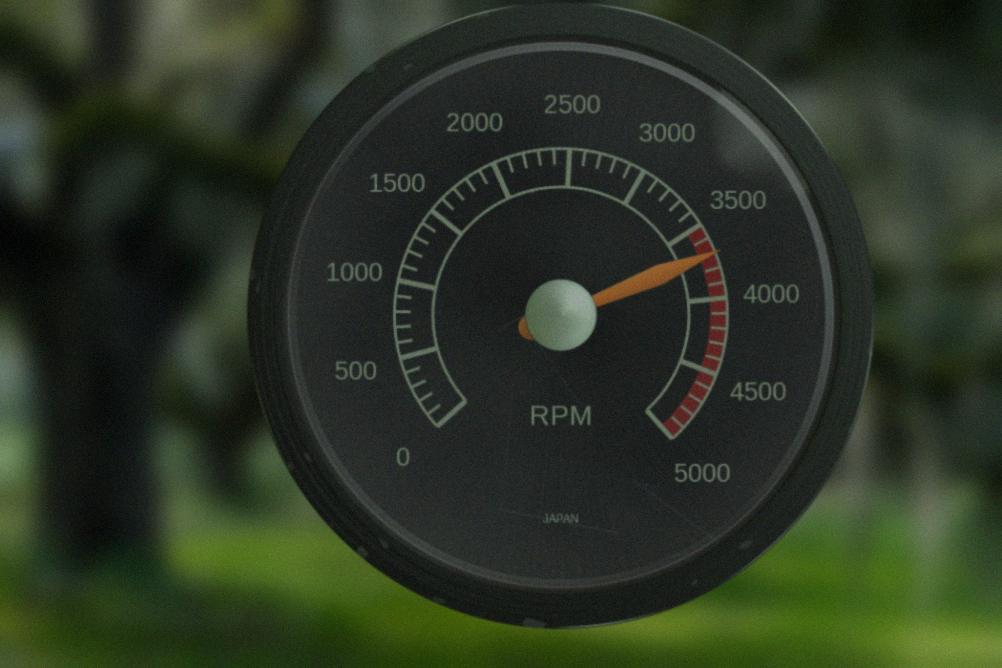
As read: **3700** rpm
